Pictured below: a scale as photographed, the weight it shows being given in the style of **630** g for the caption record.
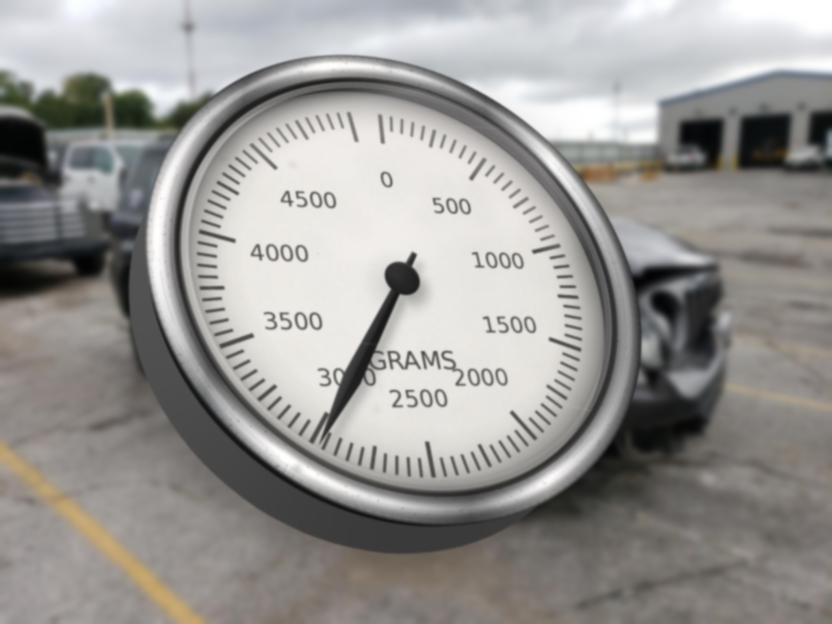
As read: **2975** g
